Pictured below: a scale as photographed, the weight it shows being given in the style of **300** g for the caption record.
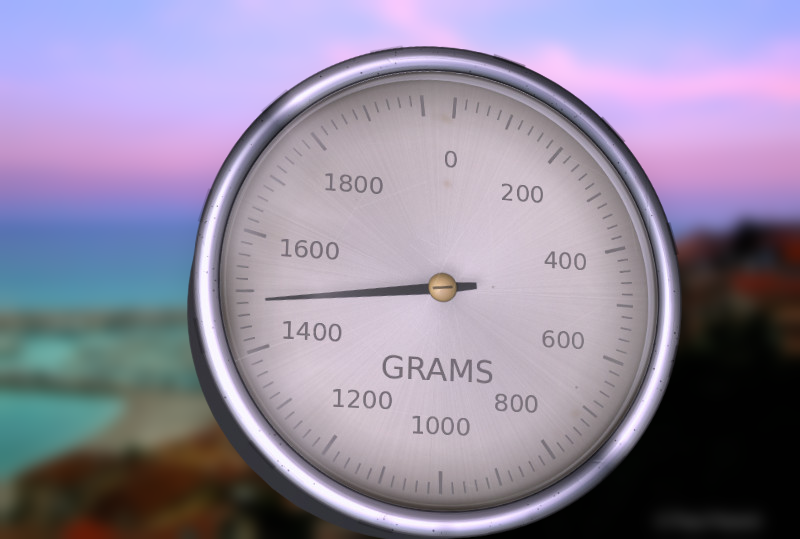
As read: **1480** g
